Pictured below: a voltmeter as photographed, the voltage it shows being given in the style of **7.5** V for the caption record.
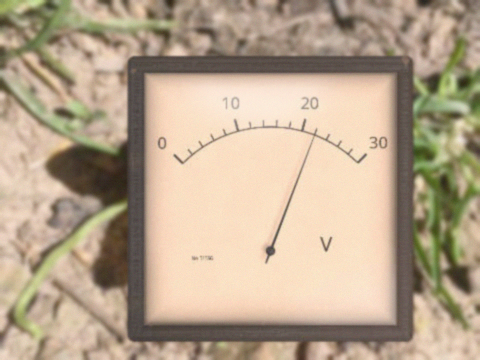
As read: **22** V
